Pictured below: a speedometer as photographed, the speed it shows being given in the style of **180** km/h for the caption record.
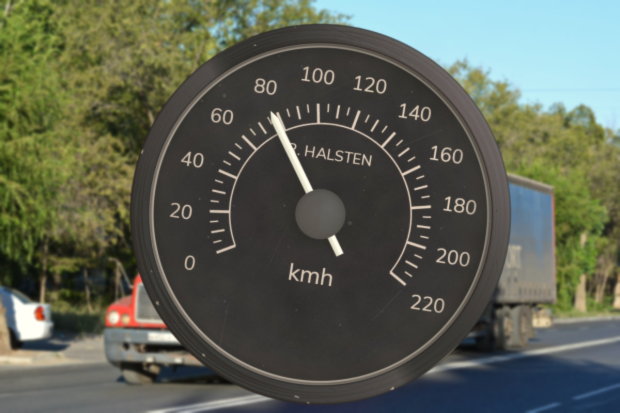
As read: **77.5** km/h
